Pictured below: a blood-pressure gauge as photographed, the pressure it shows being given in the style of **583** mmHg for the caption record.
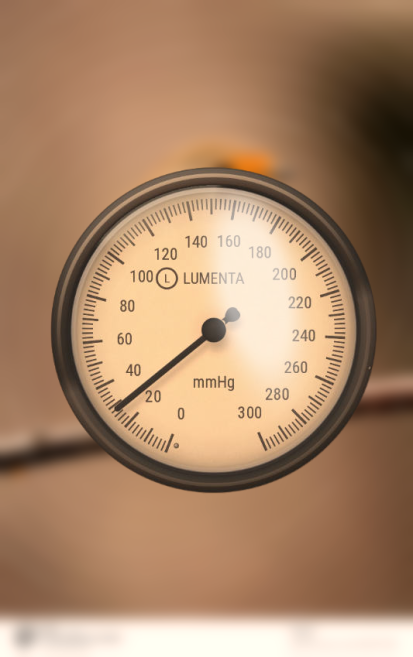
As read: **28** mmHg
